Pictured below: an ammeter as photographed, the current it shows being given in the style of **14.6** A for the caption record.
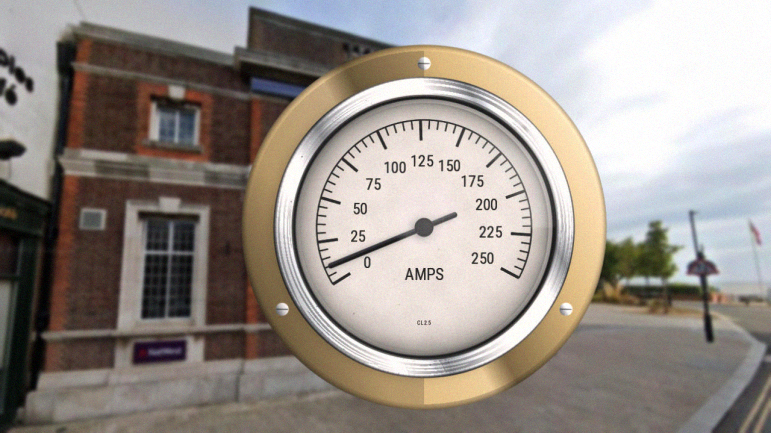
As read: **10** A
